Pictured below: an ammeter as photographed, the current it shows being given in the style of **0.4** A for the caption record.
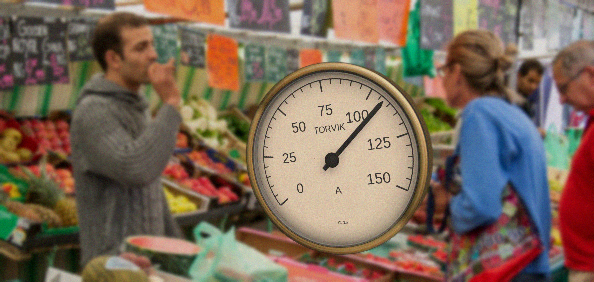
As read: **107.5** A
